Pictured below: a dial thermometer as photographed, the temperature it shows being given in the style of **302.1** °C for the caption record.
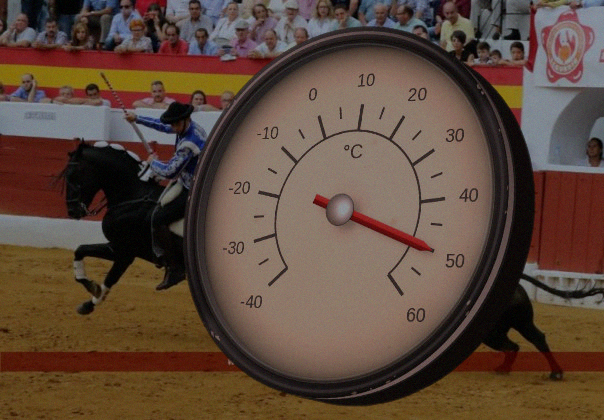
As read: **50** °C
